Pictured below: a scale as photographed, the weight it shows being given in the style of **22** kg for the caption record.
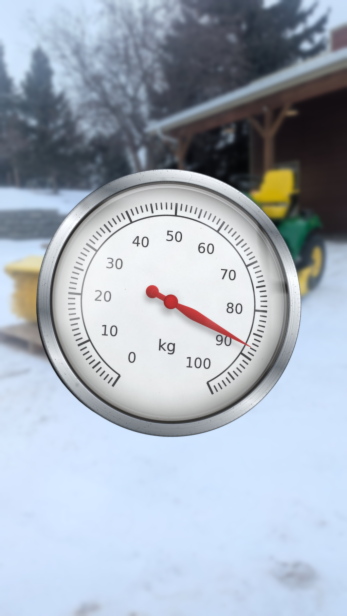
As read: **88** kg
